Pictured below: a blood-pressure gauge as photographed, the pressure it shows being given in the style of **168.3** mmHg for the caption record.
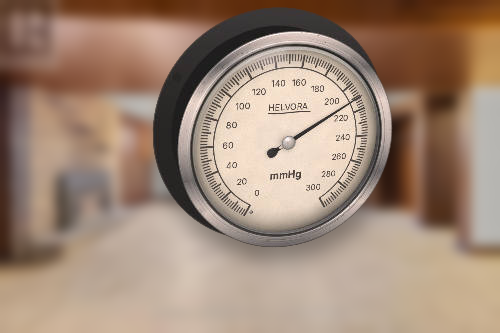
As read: **210** mmHg
